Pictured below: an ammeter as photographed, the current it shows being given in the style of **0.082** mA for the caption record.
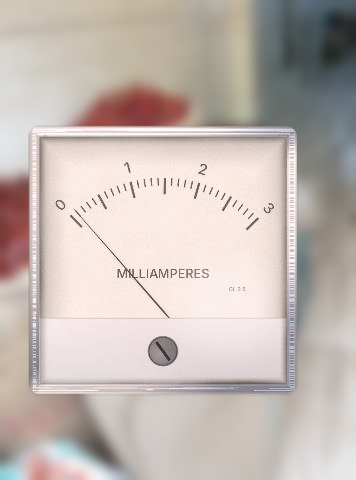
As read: **0.1** mA
